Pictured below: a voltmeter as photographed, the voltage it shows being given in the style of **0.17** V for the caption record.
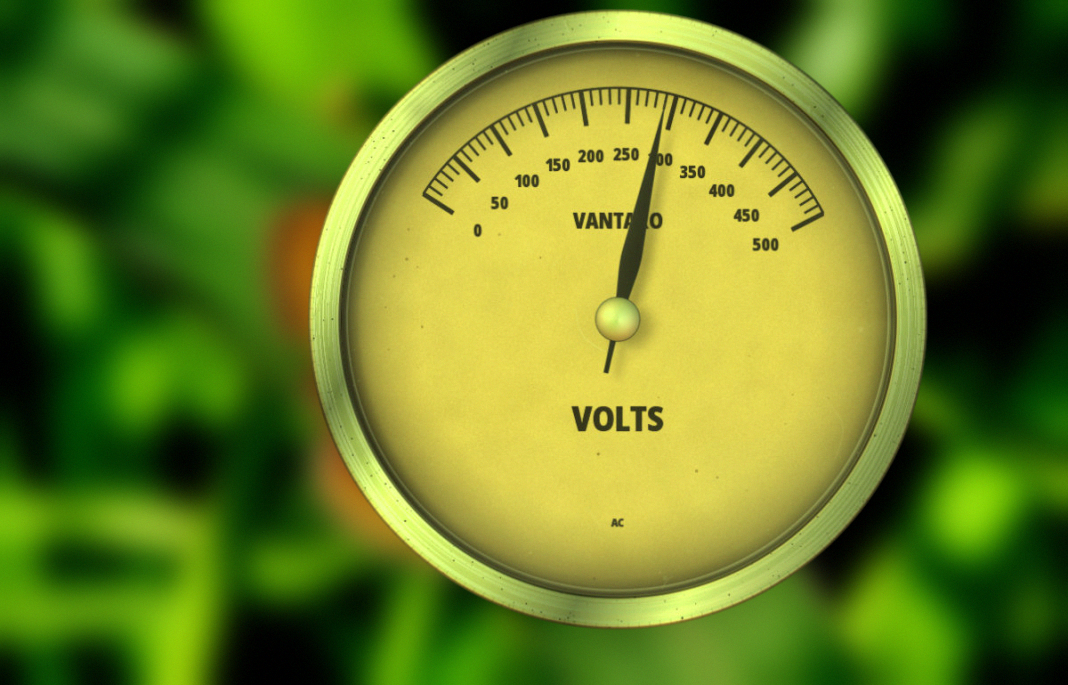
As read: **290** V
